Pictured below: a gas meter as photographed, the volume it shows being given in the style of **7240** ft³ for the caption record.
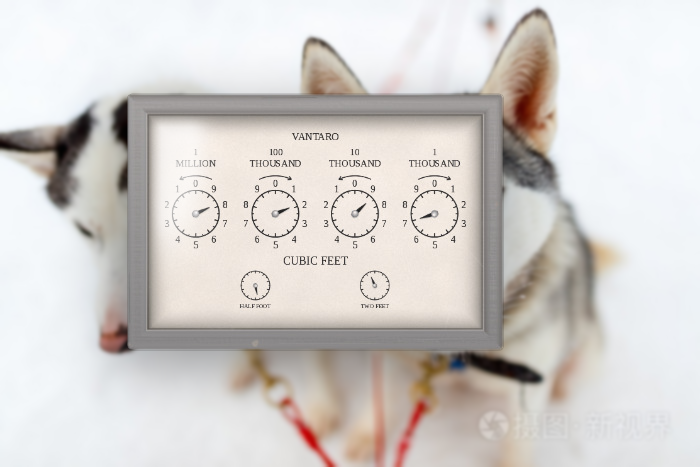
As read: **818700** ft³
